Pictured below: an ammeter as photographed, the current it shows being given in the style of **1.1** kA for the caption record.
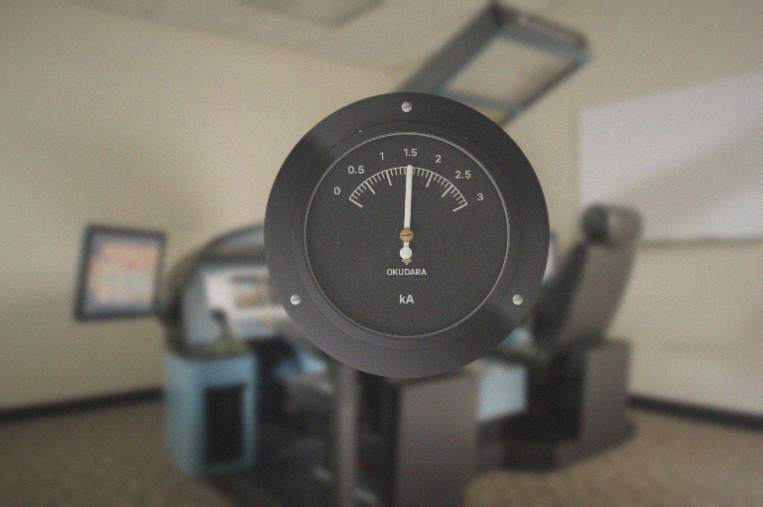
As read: **1.5** kA
